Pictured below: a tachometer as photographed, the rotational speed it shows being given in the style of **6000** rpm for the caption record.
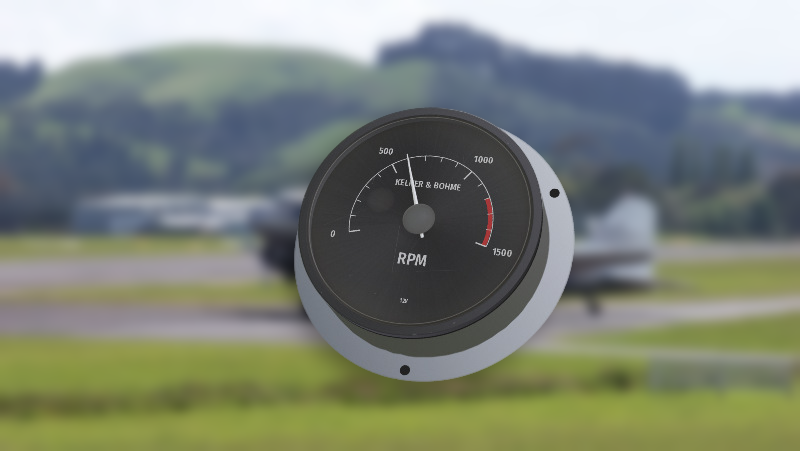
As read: **600** rpm
